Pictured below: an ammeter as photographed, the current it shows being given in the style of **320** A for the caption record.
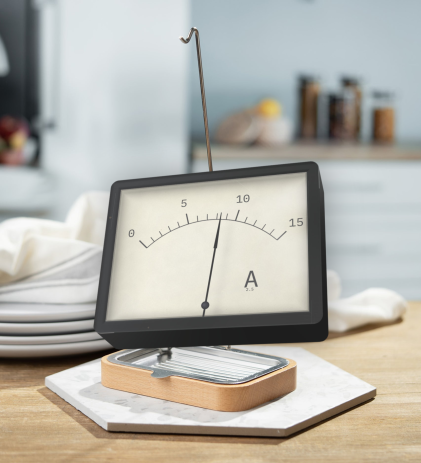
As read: **8.5** A
